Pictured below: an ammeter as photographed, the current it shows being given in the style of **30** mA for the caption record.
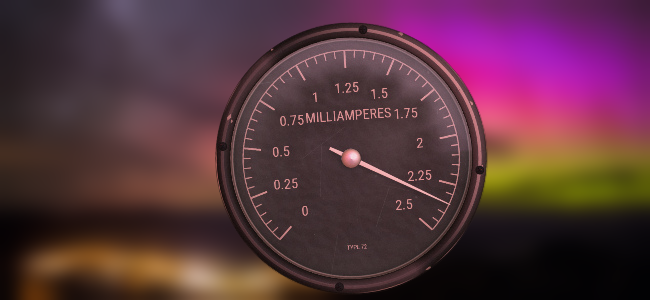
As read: **2.35** mA
